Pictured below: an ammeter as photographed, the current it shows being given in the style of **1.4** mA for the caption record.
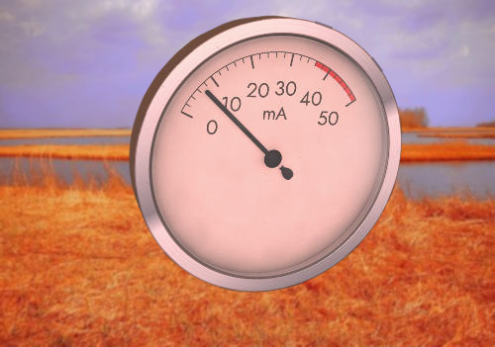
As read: **7** mA
